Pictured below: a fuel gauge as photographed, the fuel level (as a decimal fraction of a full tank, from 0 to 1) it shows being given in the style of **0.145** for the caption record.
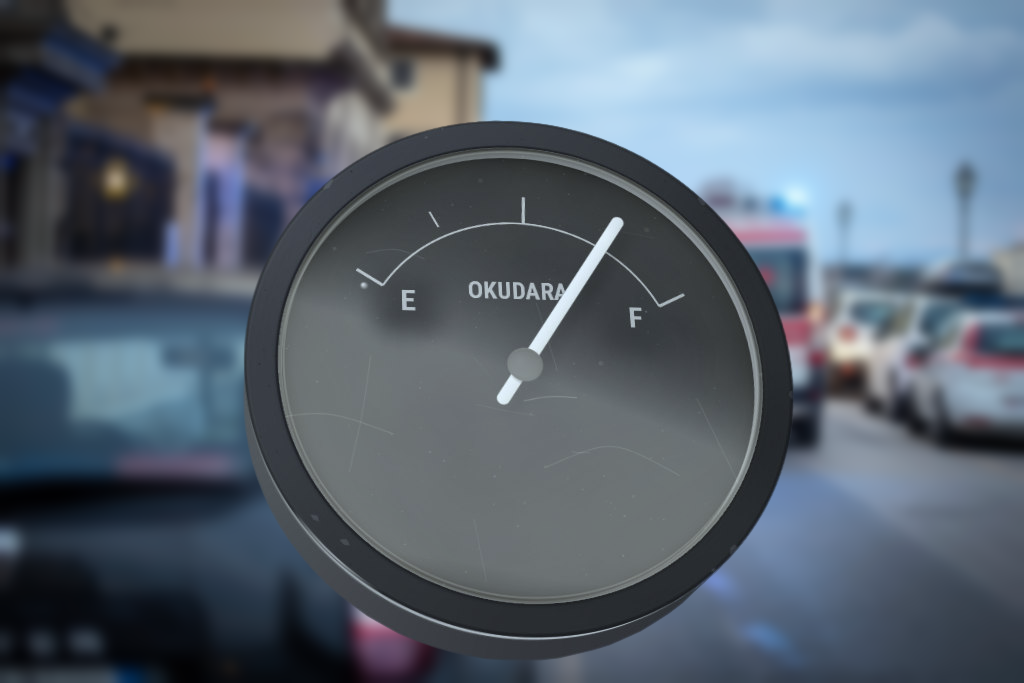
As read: **0.75**
